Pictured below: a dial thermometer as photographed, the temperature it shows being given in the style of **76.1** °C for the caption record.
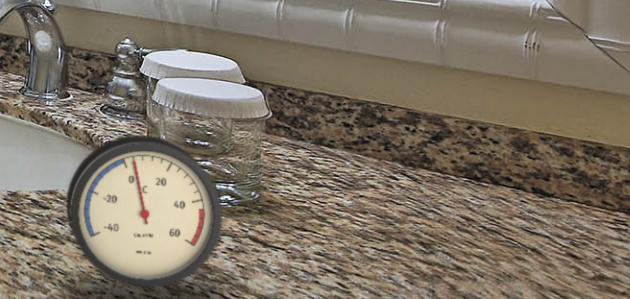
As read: **4** °C
